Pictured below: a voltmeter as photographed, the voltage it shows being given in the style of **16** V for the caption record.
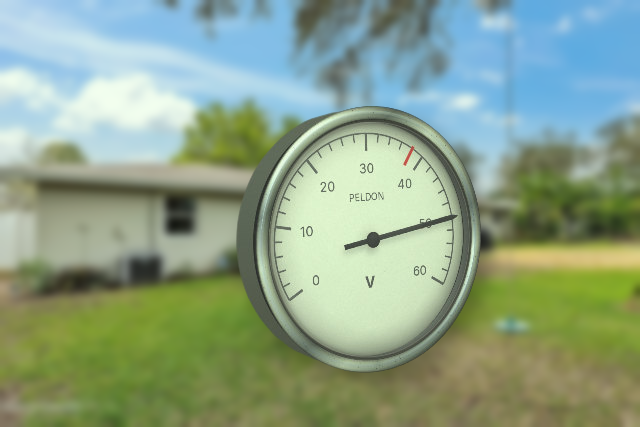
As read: **50** V
